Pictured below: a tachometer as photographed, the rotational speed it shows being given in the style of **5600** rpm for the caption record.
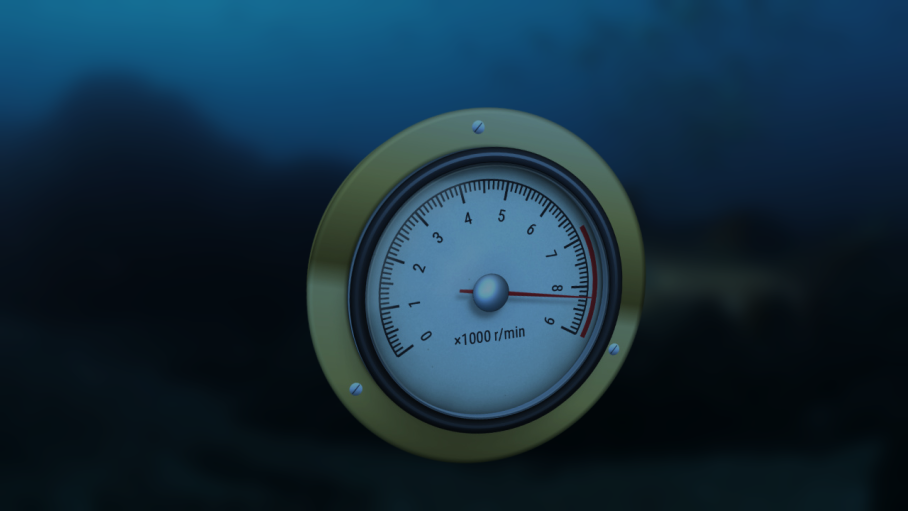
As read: **8200** rpm
